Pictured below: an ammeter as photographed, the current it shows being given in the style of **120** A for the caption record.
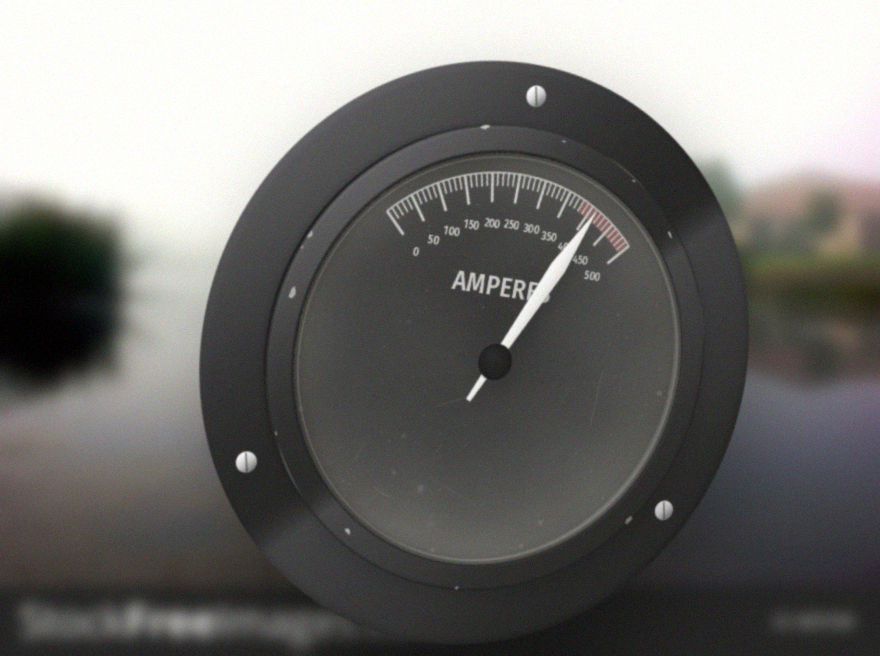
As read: **400** A
